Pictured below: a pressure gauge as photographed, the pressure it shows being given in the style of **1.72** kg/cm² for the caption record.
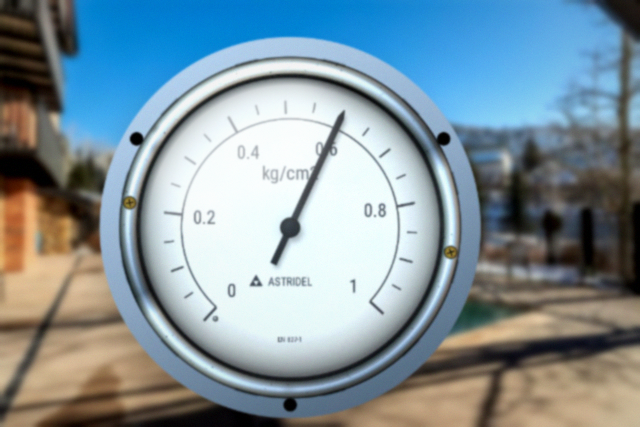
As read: **0.6** kg/cm²
